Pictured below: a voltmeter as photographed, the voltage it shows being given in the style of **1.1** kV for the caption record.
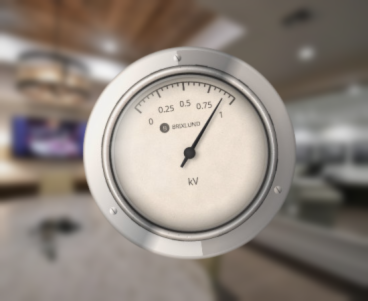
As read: **0.9** kV
